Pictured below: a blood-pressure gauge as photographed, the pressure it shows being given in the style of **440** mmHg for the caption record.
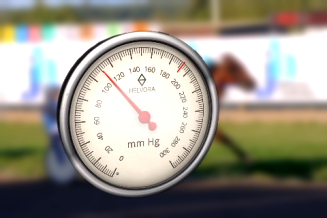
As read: **110** mmHg
